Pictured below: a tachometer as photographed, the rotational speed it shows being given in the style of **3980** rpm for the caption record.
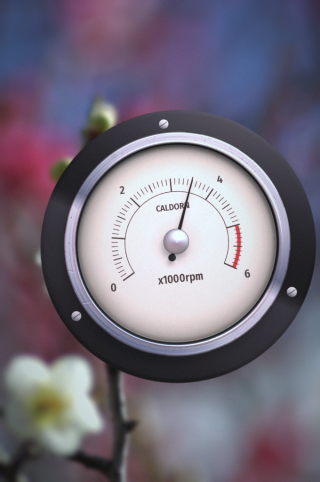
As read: **3500** rpm
